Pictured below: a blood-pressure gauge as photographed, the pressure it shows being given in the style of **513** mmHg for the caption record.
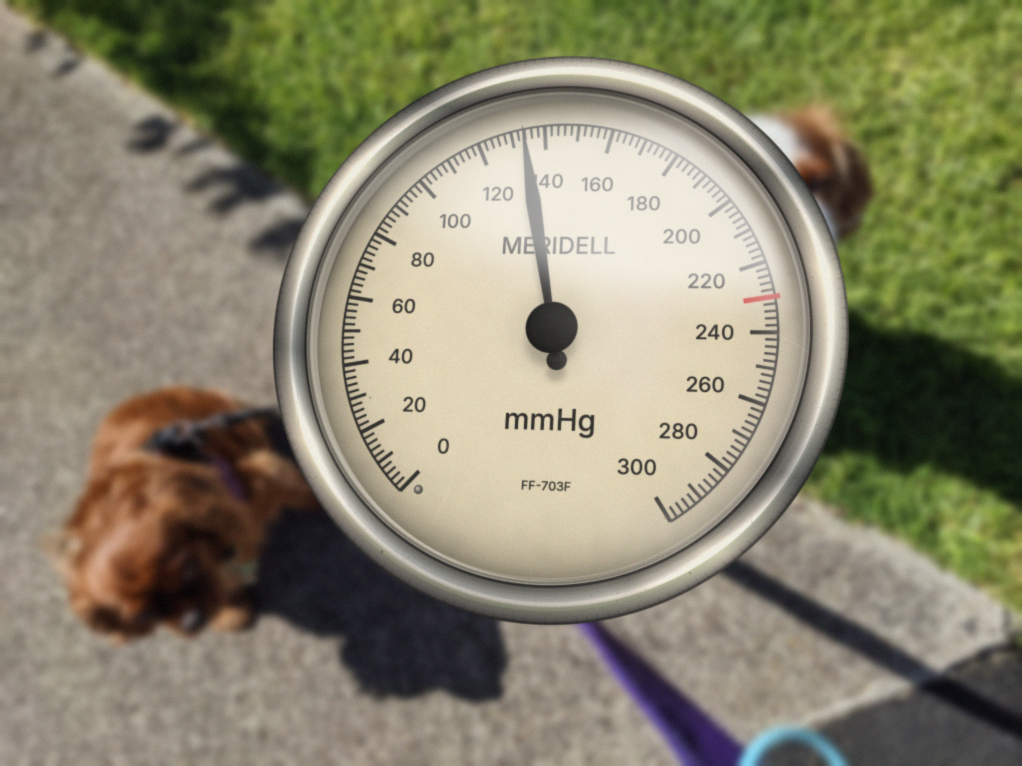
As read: **134** mmHg
